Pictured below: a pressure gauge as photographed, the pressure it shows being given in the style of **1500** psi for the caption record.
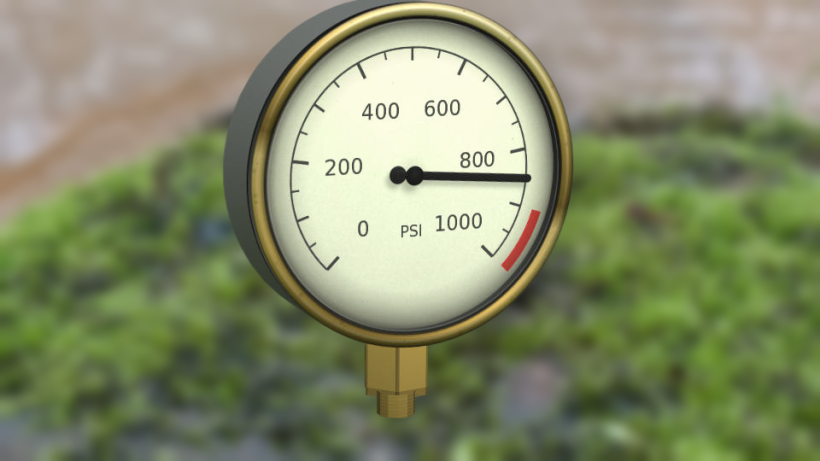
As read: **850** psi
